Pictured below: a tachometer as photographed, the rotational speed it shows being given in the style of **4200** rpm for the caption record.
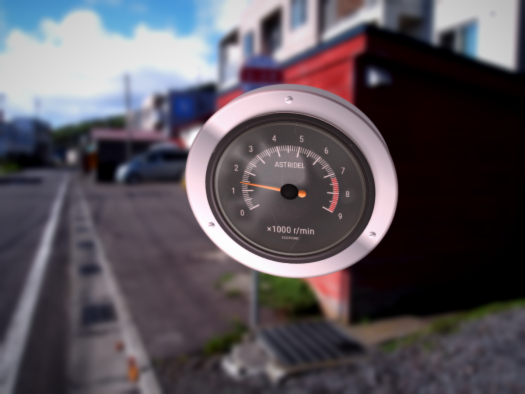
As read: **1500** rpm
